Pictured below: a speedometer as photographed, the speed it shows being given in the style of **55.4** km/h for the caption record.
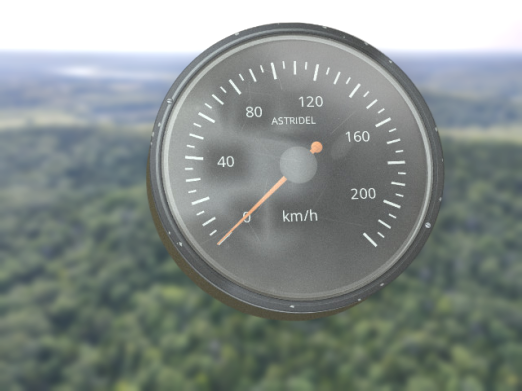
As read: **0** km/h
